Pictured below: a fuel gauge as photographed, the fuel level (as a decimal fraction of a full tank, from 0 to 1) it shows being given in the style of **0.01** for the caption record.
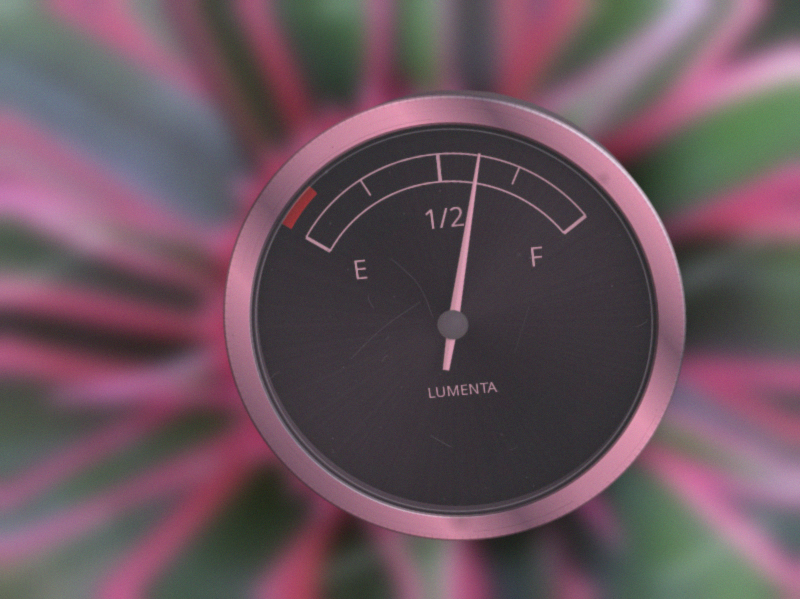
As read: **0.625**
